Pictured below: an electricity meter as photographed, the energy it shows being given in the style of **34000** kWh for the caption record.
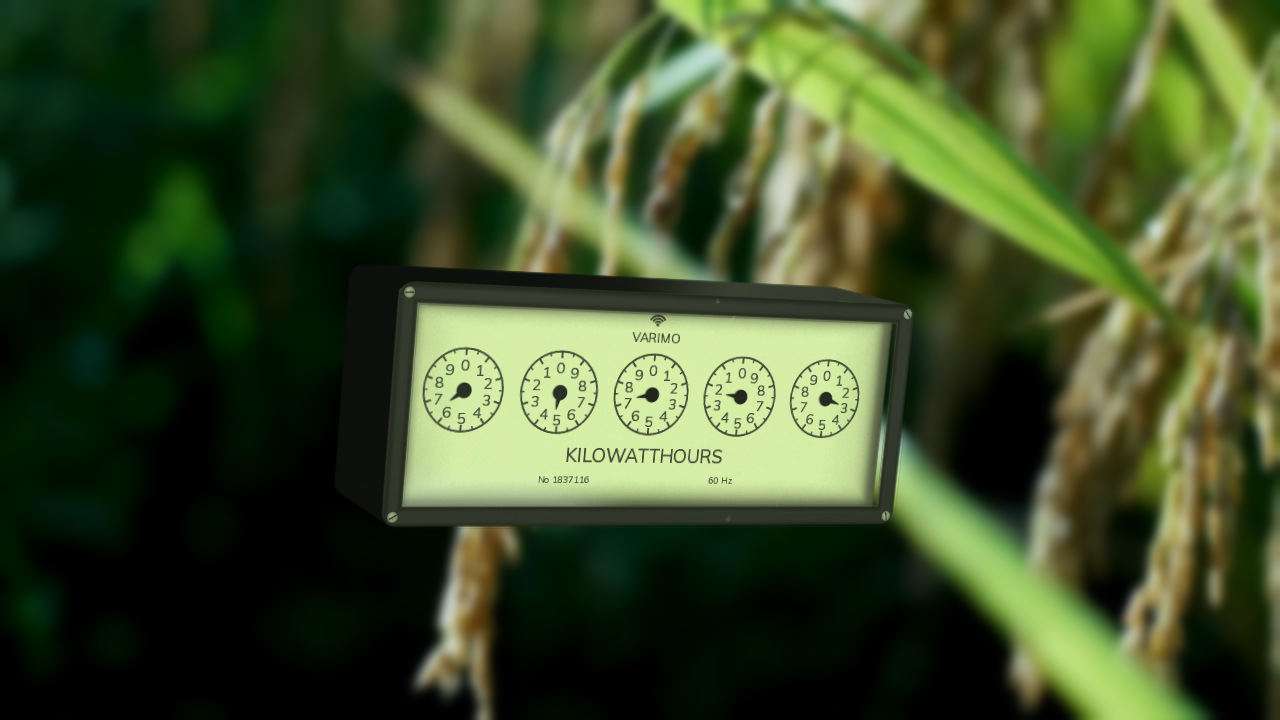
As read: **64723** kWh
